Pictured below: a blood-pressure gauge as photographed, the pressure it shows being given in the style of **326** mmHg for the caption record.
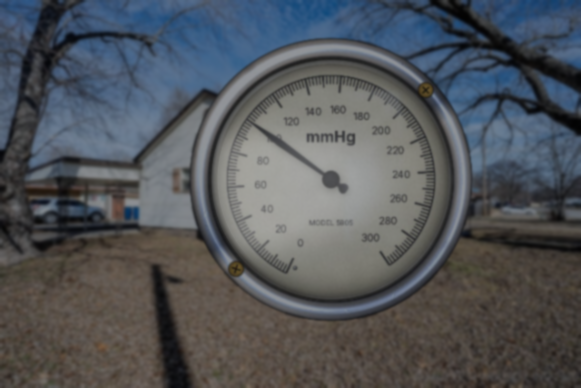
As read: **100** mmHg
